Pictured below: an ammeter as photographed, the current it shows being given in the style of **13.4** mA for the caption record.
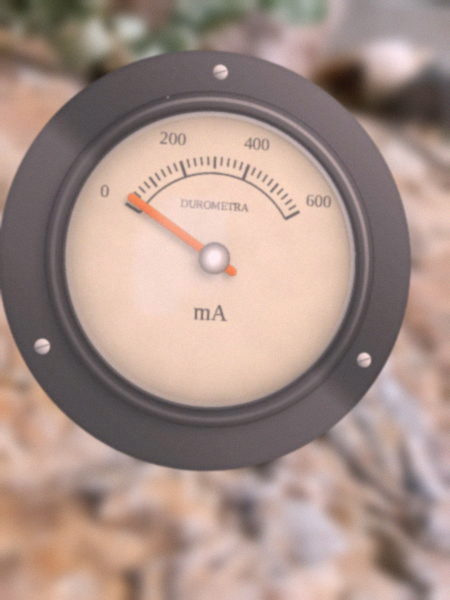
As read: **20** mA
